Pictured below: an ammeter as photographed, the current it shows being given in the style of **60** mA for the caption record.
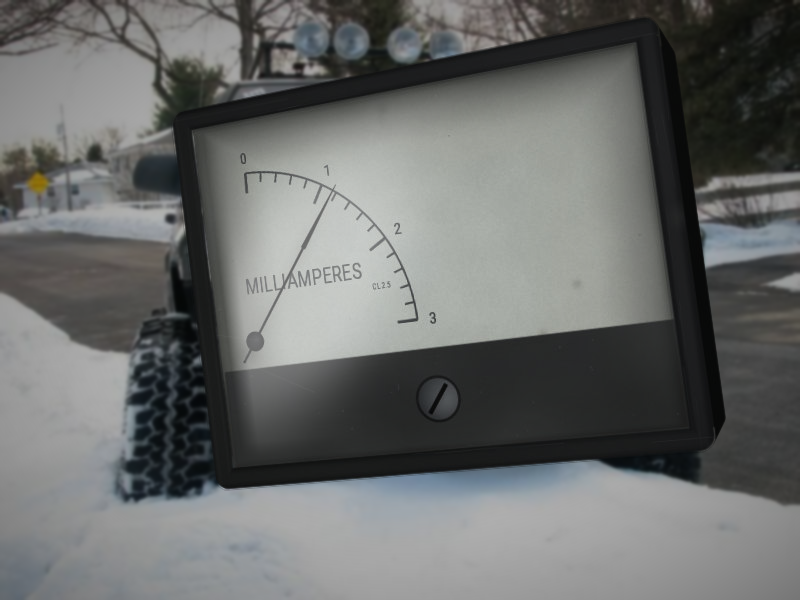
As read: **1.2** mA
